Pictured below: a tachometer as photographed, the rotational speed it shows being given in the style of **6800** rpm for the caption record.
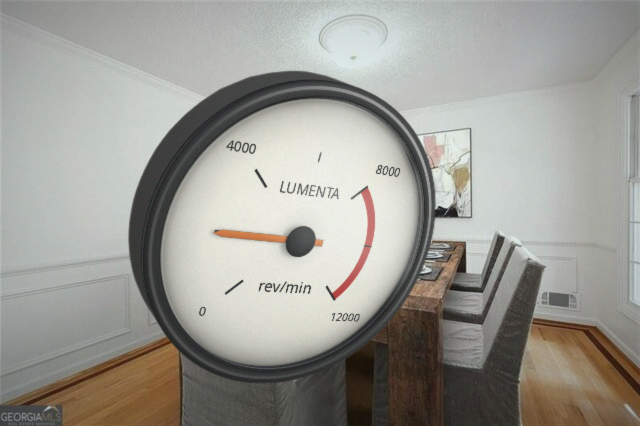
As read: **2000** rpm
